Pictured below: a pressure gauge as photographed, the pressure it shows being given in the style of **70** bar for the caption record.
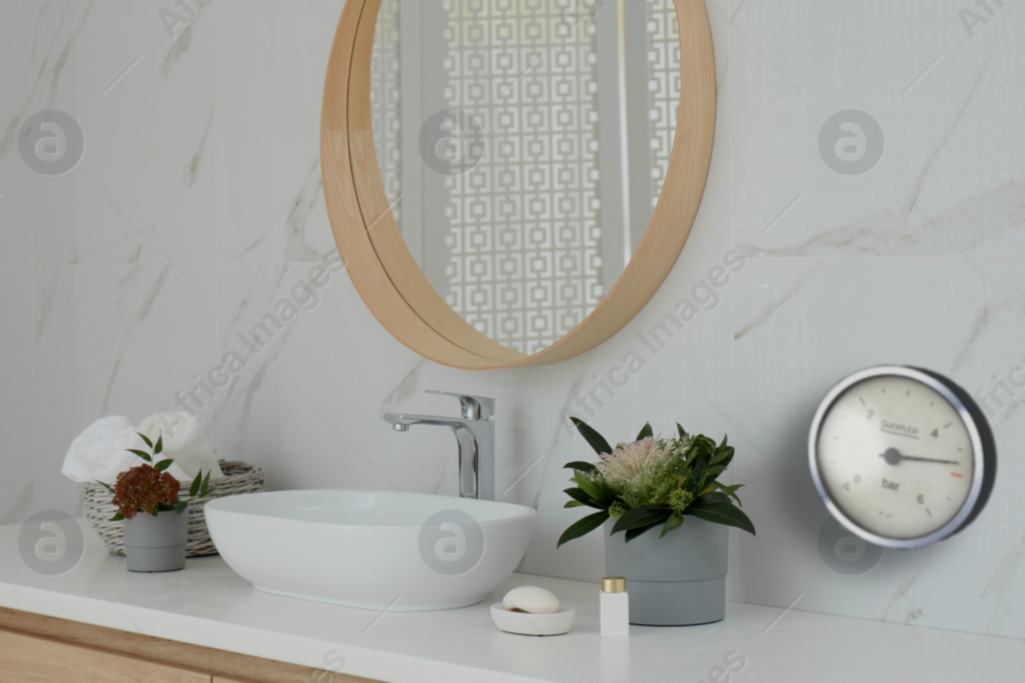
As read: **4.75** bar
